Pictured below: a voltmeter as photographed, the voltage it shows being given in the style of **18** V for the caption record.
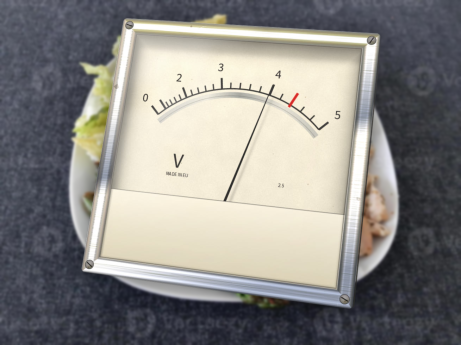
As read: **4** V
